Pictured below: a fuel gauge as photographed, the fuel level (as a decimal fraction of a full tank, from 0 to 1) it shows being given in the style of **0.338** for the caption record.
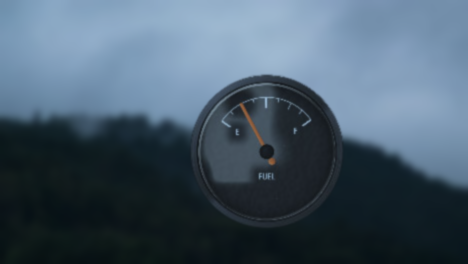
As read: **0.25**
